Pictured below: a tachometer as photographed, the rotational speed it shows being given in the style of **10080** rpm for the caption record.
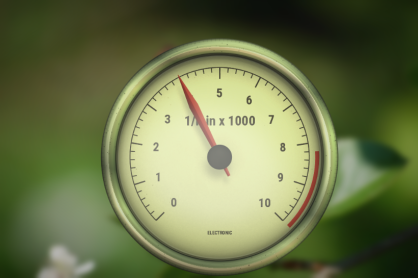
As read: **4000** rpm
